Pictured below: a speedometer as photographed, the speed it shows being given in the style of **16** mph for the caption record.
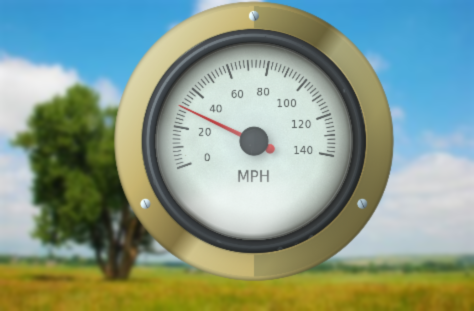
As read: **30** mph
